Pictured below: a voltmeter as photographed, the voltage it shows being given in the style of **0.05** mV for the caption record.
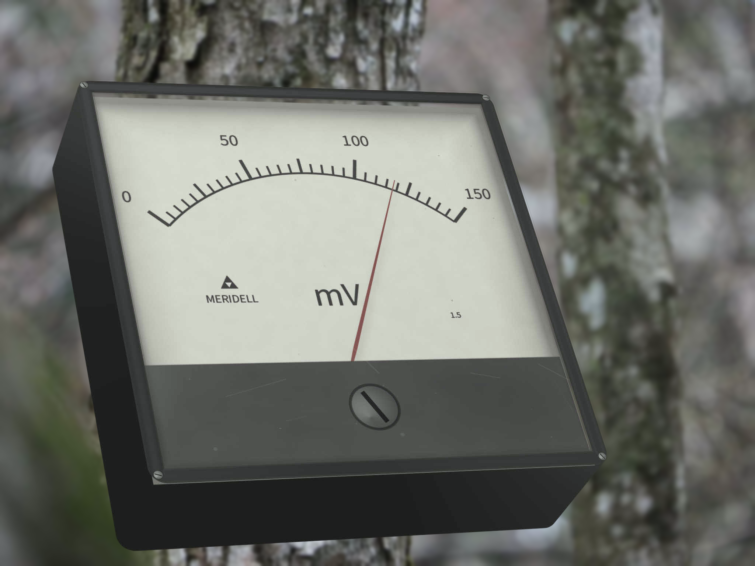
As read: **117.5** mV
